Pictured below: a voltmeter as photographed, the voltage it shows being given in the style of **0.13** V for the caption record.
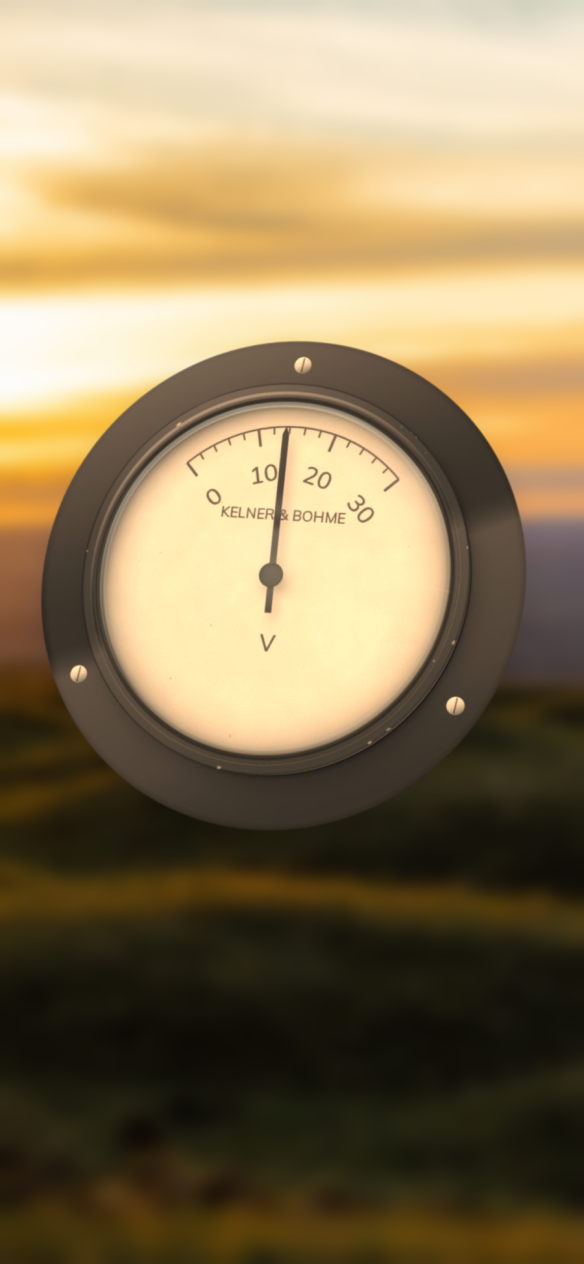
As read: **14** V
